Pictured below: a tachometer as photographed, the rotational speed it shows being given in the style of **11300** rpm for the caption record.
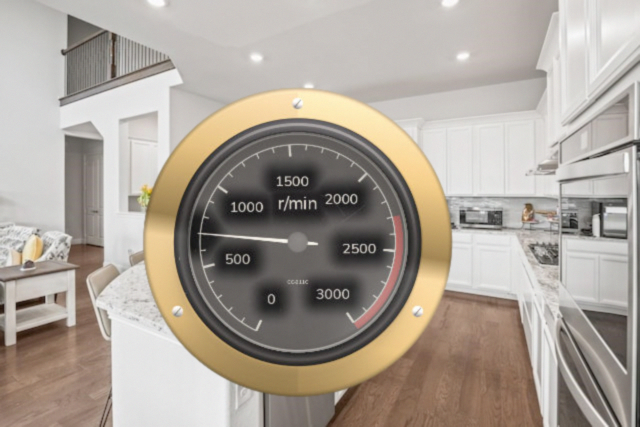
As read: **700** rpm
